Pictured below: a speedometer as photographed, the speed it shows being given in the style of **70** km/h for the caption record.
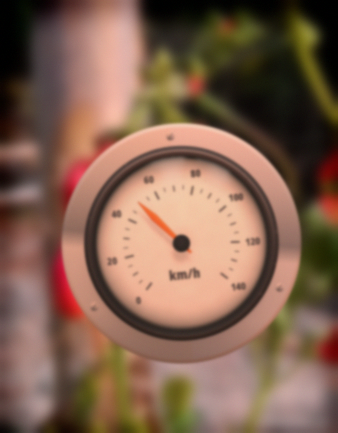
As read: **50** km/h
